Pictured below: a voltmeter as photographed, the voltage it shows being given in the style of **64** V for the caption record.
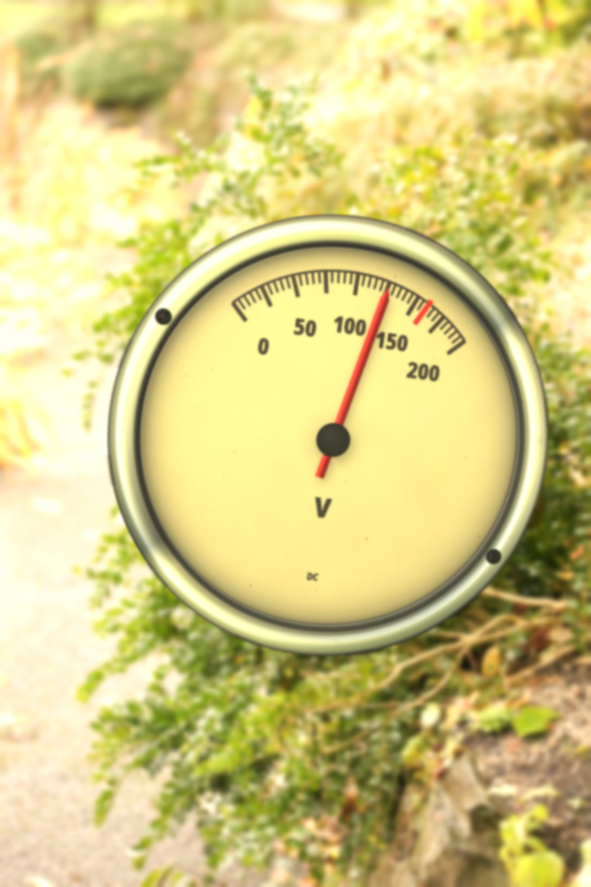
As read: **125** V
